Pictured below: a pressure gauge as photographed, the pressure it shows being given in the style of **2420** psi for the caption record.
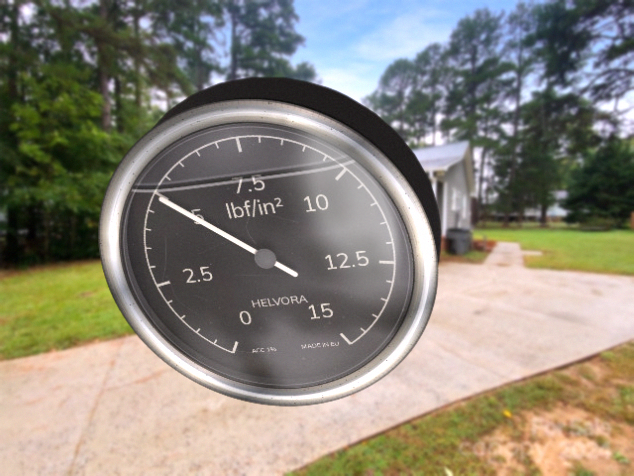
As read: **5** psi
